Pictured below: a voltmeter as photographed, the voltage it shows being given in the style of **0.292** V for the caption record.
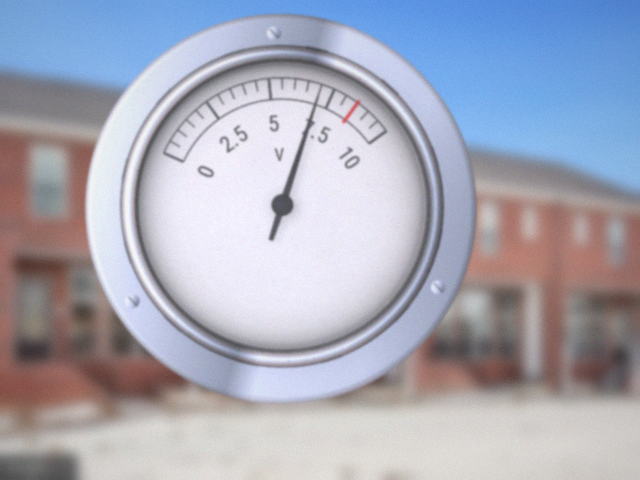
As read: **7** V
